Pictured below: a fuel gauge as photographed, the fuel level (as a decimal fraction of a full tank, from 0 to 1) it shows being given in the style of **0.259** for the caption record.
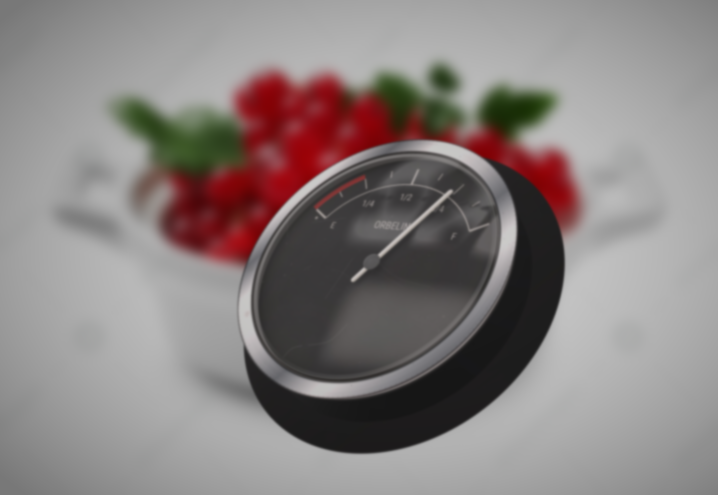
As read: **0.75**
